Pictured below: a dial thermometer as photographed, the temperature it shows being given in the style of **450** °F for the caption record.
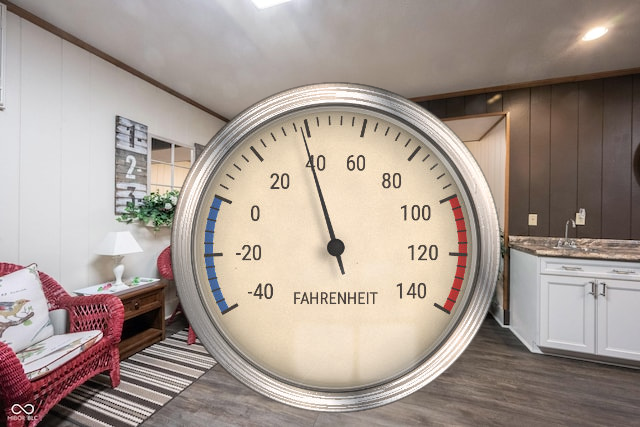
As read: **38** °F
